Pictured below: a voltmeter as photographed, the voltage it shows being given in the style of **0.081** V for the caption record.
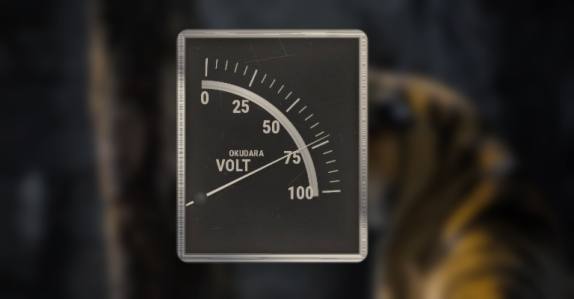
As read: **72.5** V
